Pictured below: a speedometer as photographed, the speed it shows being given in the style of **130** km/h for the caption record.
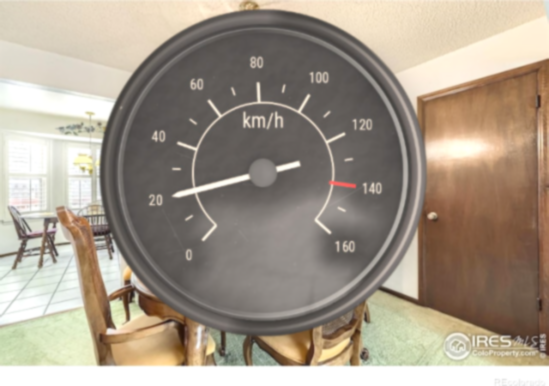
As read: **20** km/h
